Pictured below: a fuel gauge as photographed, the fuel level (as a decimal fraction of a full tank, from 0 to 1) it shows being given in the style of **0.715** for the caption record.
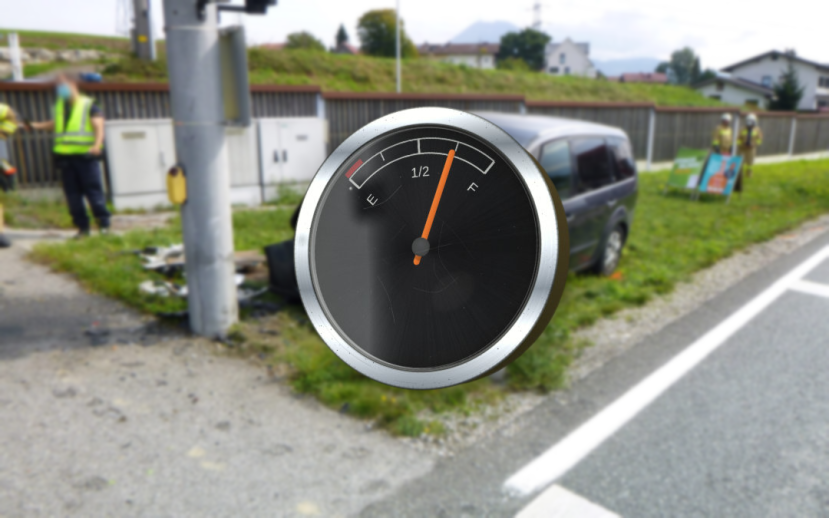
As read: **0.75**
